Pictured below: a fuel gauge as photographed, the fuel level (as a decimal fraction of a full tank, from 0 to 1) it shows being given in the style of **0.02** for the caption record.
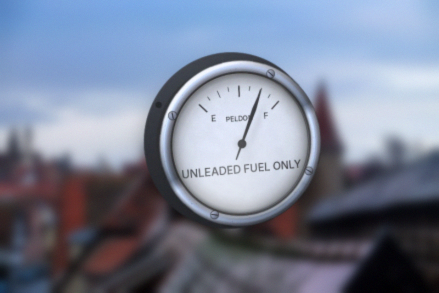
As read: **0.75**
